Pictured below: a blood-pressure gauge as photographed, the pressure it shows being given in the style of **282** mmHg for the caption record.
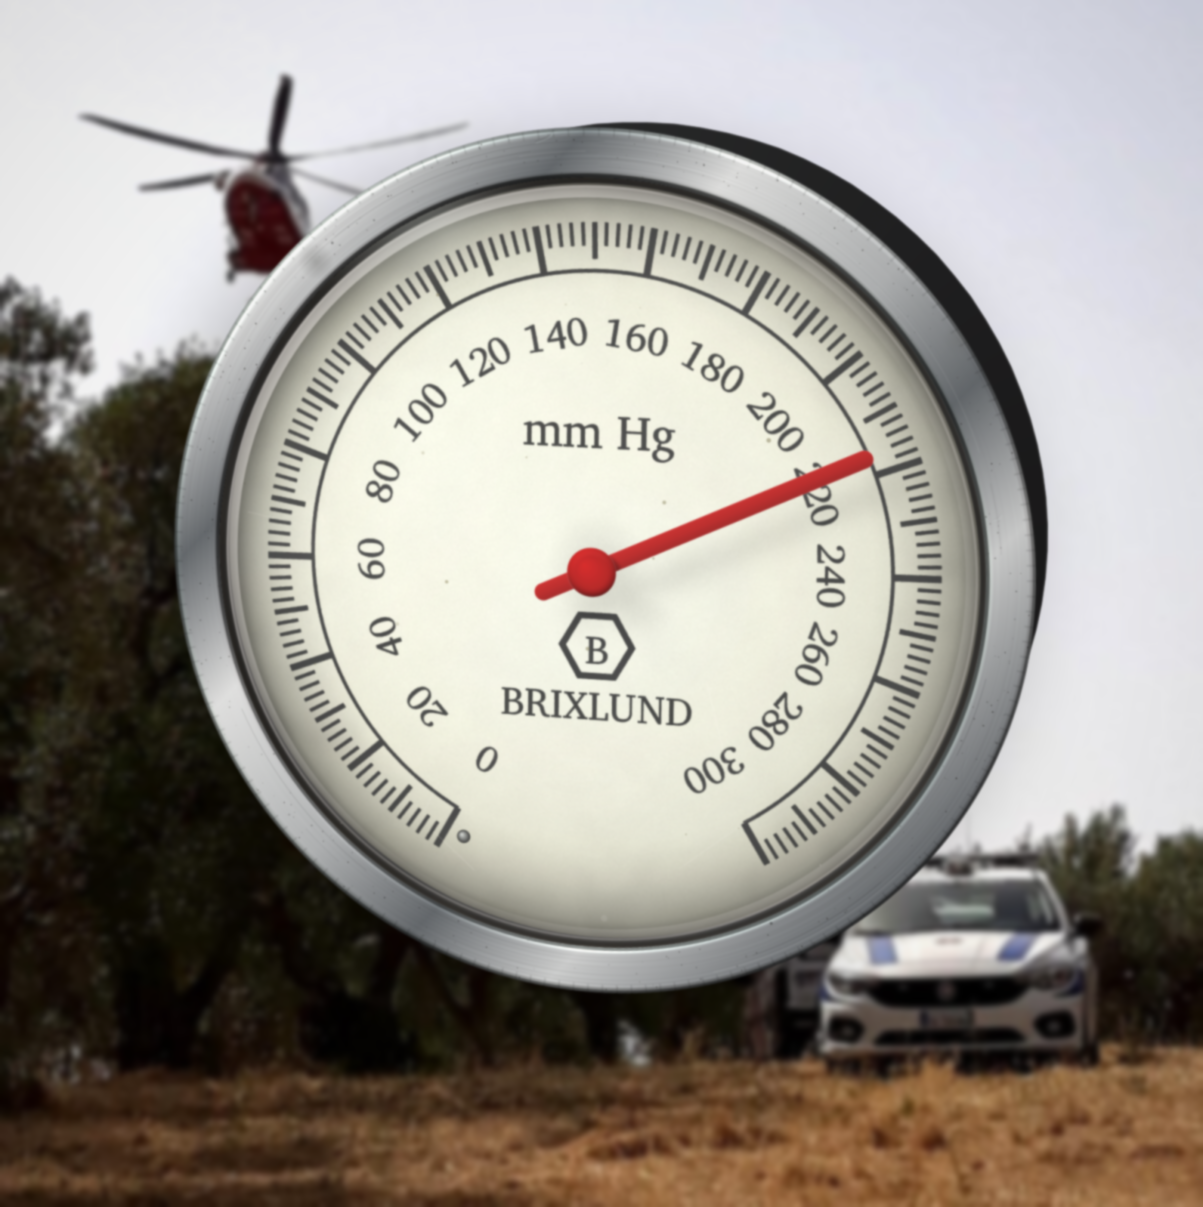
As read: **216** mmHg
